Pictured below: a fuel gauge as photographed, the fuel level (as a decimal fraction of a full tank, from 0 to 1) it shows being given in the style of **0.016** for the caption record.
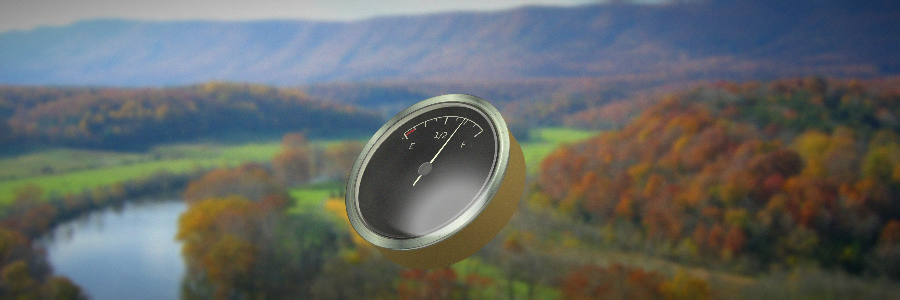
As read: **0.75**
